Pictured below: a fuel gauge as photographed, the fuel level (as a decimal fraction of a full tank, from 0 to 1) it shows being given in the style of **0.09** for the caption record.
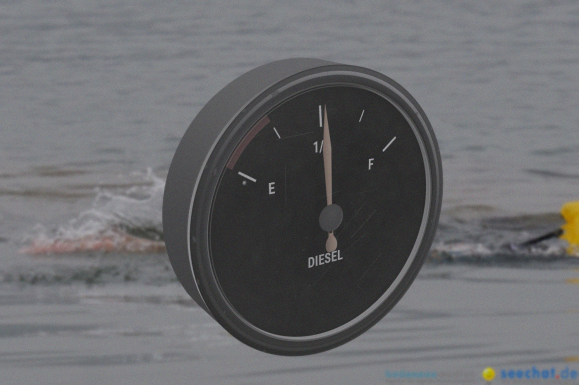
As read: **0.5**
